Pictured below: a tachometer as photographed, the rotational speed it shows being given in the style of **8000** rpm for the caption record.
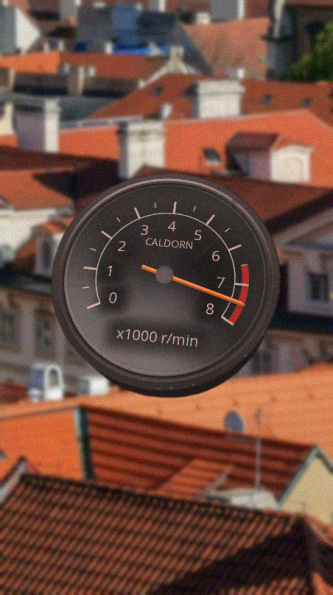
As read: **7500** rpm
